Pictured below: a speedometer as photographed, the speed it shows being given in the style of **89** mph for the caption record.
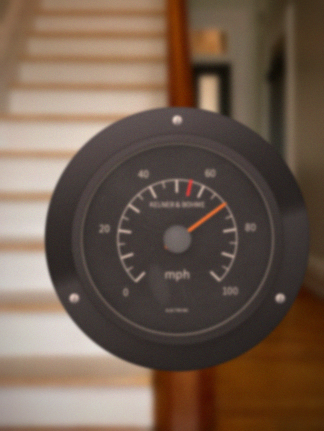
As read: **70** mph
